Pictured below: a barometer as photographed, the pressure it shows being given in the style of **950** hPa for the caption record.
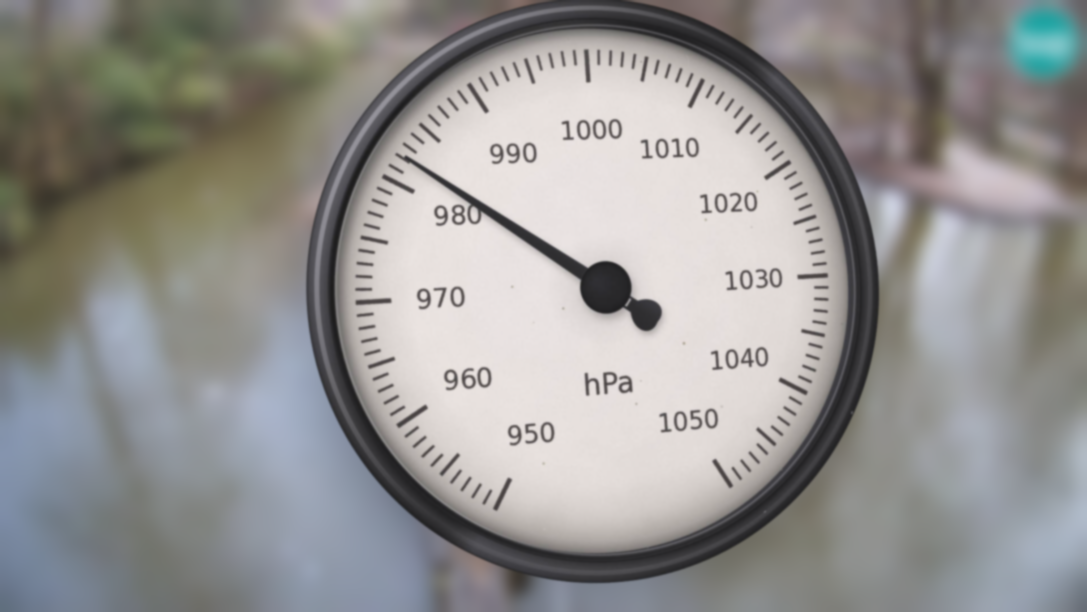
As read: **982** hPa
